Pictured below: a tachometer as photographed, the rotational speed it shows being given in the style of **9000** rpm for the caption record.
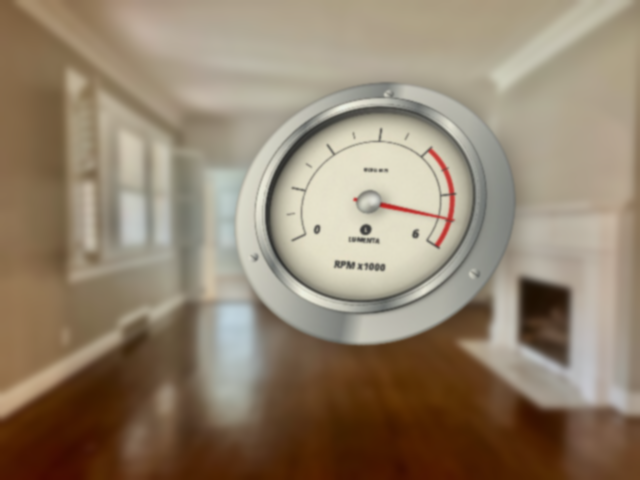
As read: **5500** rpm
